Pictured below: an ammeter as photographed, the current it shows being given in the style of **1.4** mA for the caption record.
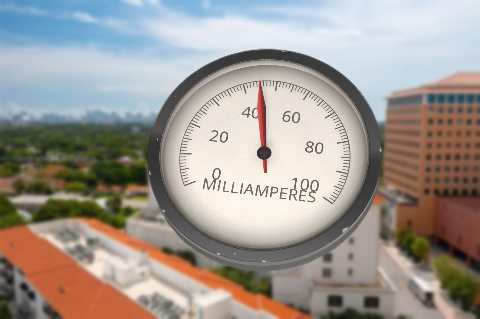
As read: **45** mA
